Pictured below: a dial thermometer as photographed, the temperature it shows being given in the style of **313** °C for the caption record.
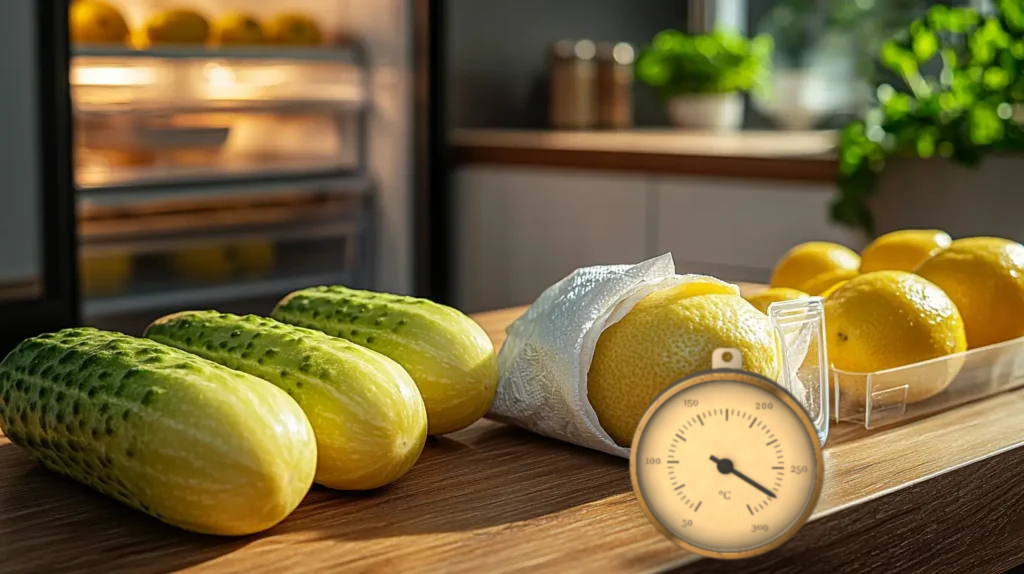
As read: **275** °C
